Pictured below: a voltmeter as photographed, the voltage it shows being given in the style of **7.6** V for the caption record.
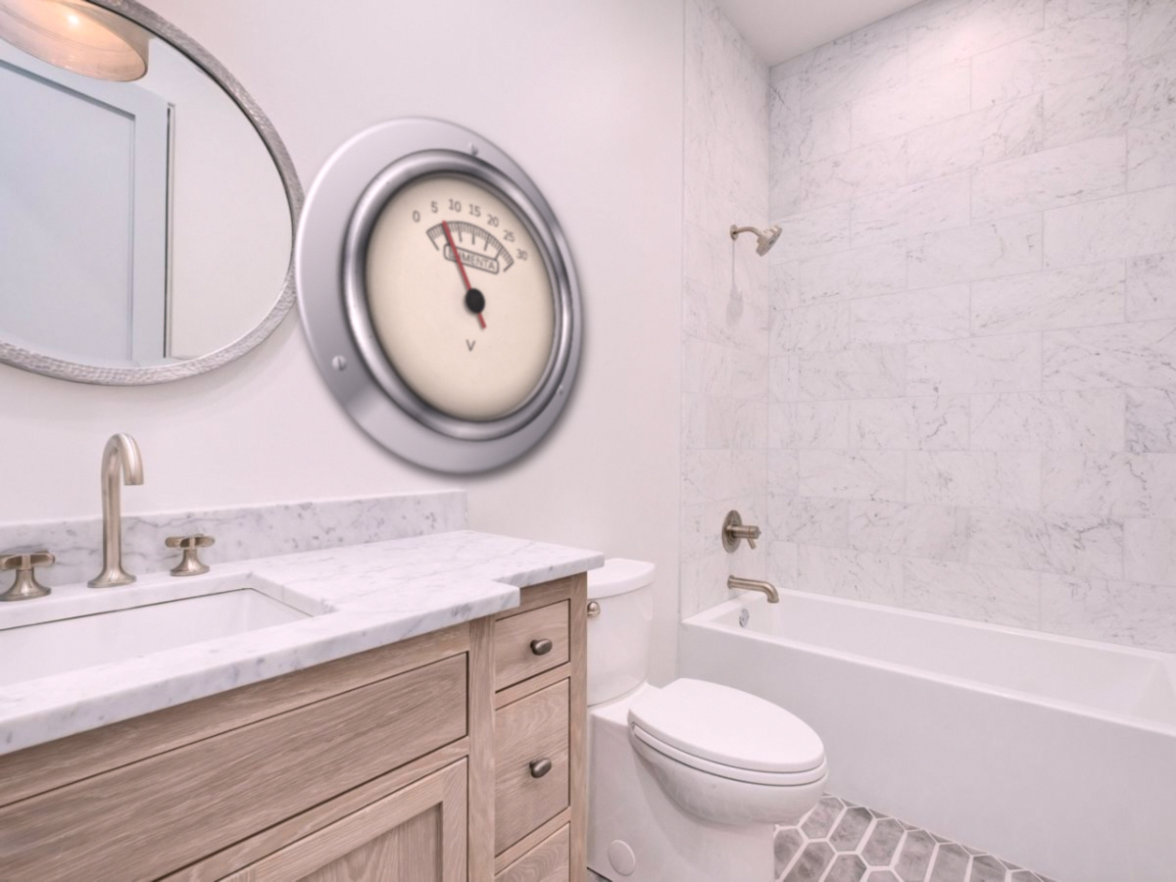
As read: **5** V
